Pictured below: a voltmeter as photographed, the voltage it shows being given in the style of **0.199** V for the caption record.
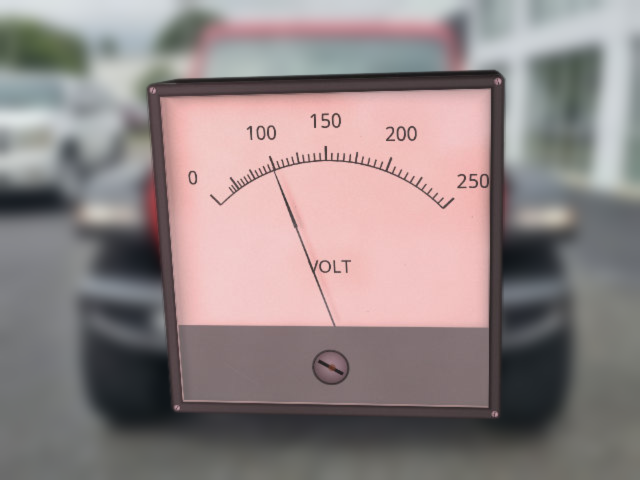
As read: **100** V
